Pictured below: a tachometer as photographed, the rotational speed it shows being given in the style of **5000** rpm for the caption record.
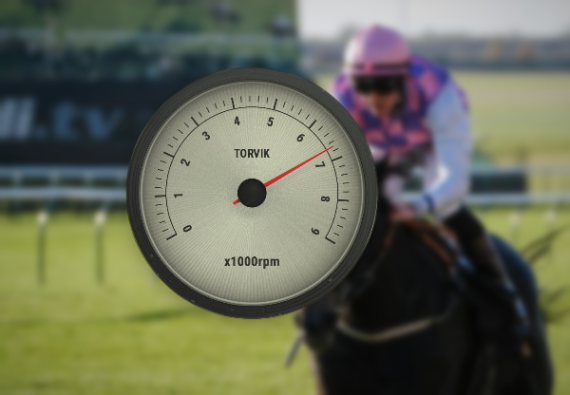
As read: **6700** rpm
